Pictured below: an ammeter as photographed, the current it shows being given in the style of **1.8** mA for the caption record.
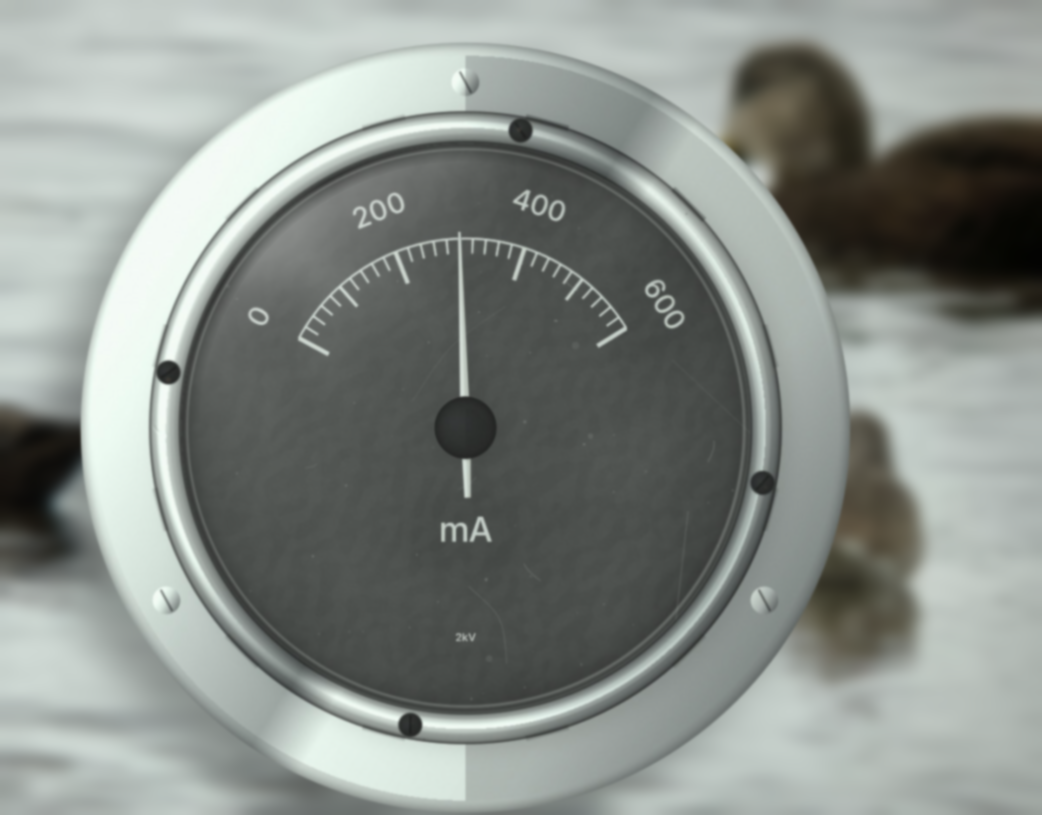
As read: **300** mA
